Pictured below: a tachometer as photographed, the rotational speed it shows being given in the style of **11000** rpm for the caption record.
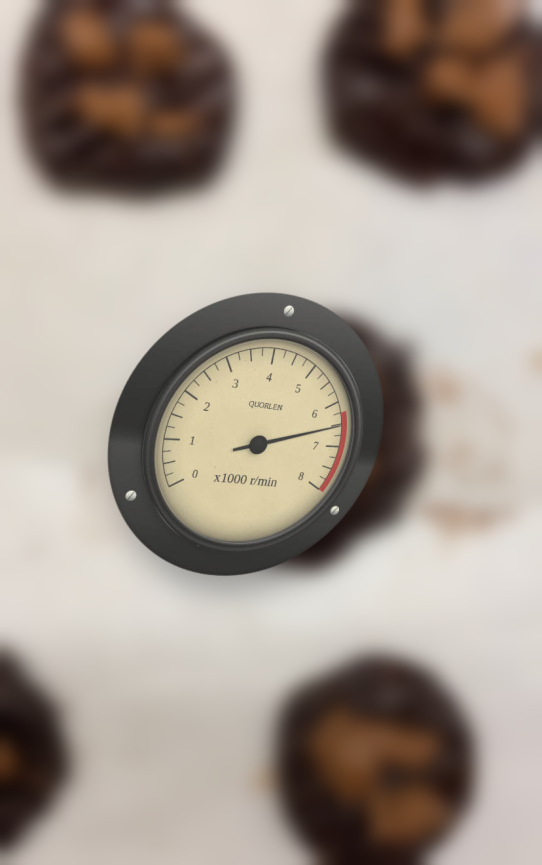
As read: **6500** rpm
